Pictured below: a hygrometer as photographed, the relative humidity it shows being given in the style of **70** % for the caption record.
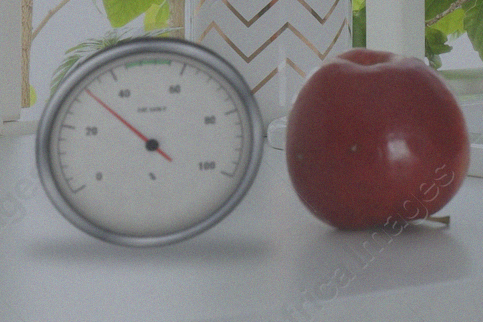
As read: **32** %
